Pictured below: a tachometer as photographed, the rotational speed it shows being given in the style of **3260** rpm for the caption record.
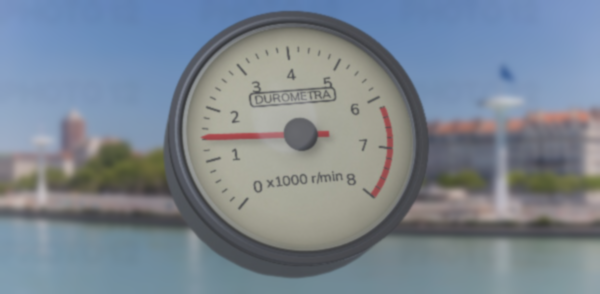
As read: **1400** rpm
